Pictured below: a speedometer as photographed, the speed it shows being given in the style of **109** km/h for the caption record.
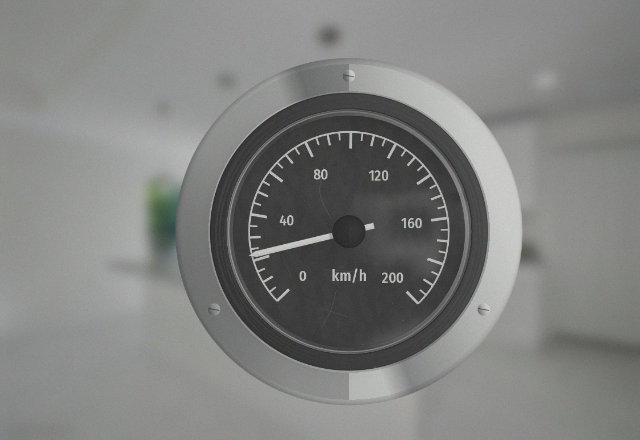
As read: **22.5** km/h
